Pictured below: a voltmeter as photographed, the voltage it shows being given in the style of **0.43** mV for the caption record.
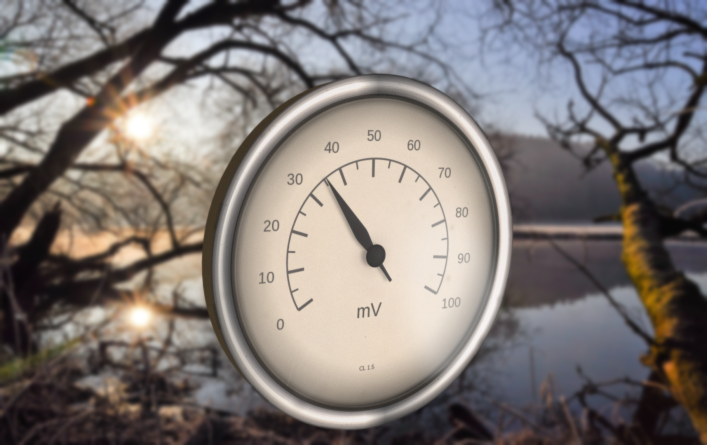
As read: **35** mV
